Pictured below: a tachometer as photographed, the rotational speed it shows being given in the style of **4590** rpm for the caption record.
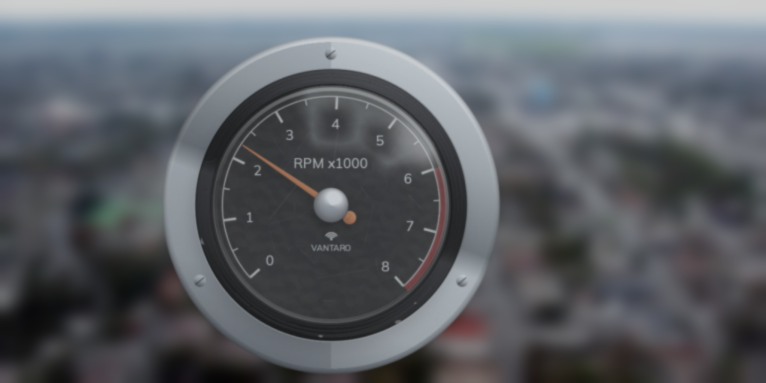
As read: **2250** rpm
